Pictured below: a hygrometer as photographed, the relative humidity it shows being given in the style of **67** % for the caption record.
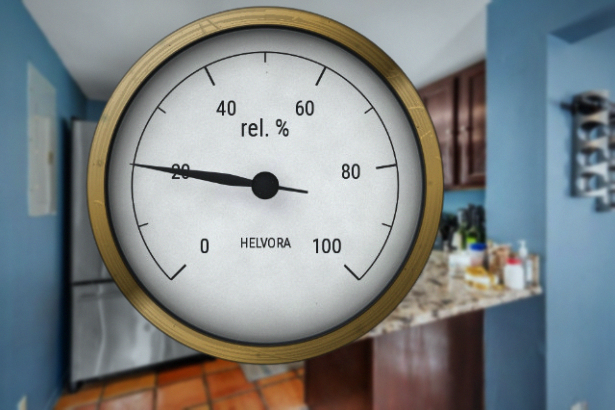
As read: **20** %
